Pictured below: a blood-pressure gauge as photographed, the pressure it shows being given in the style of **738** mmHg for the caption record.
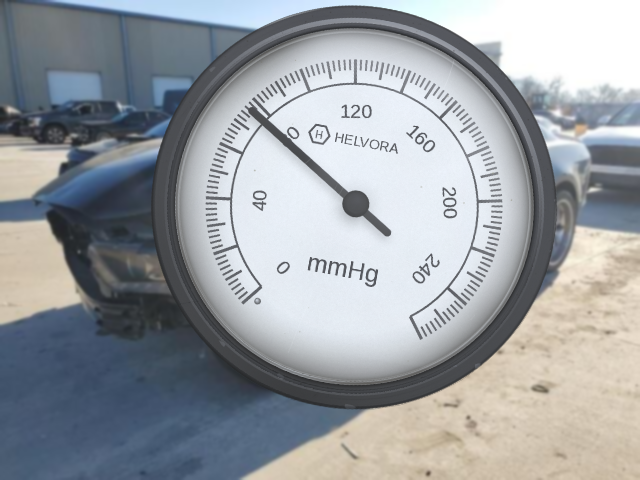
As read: **76** mmHg
